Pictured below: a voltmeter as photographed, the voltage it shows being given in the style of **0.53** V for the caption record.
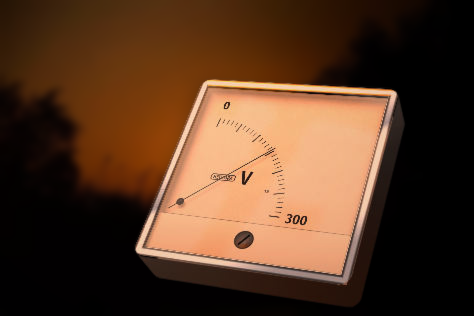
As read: **150** V
